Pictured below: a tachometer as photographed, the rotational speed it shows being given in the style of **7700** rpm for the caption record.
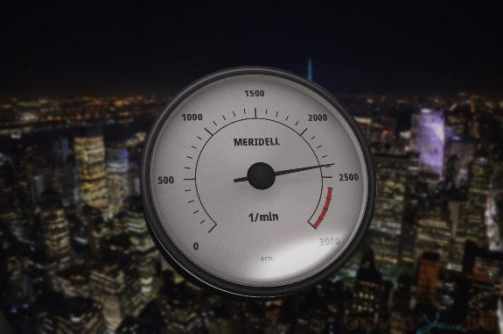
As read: **2400** rpm
